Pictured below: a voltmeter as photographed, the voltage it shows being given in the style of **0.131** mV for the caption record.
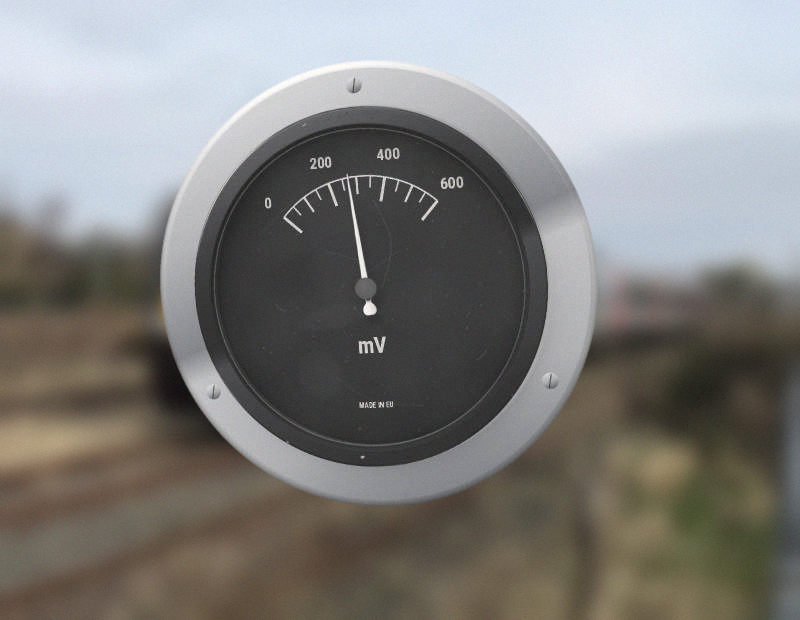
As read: **275** mV
